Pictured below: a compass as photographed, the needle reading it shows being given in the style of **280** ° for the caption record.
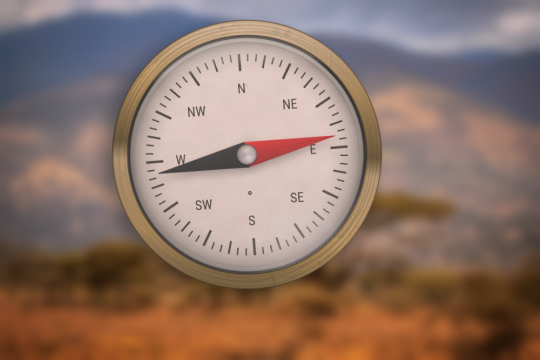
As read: **82.5** °
